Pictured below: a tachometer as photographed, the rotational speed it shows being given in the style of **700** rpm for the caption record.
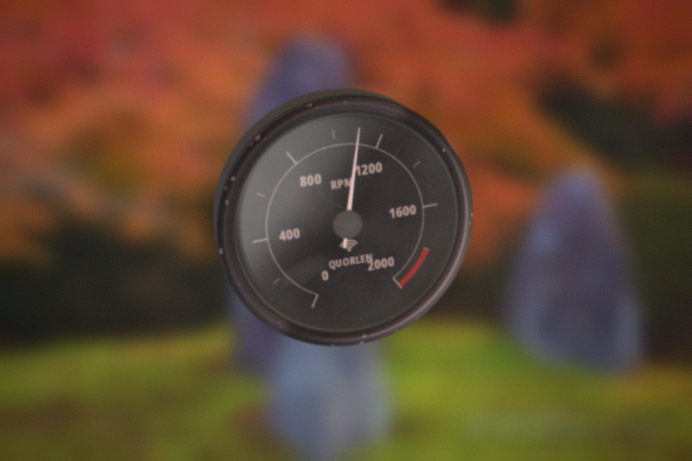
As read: **1100** rpm
